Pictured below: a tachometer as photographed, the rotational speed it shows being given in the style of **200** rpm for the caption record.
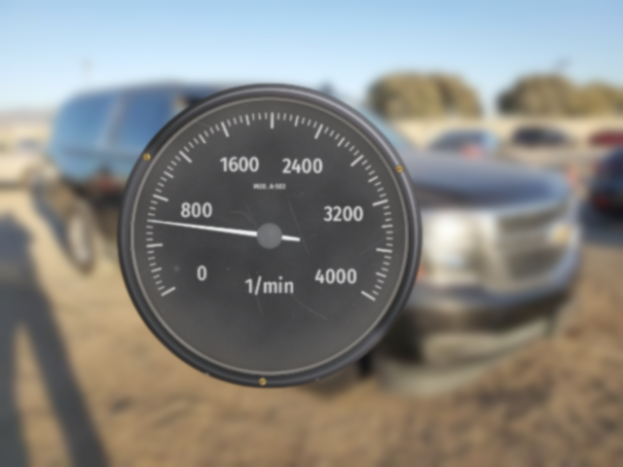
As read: **600** rpm
